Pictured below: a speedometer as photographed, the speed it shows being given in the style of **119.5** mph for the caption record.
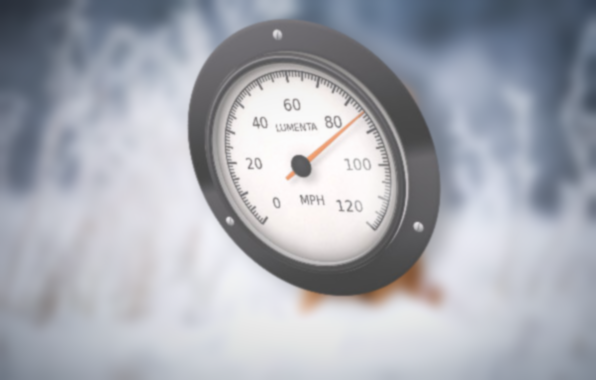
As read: **85** mph
